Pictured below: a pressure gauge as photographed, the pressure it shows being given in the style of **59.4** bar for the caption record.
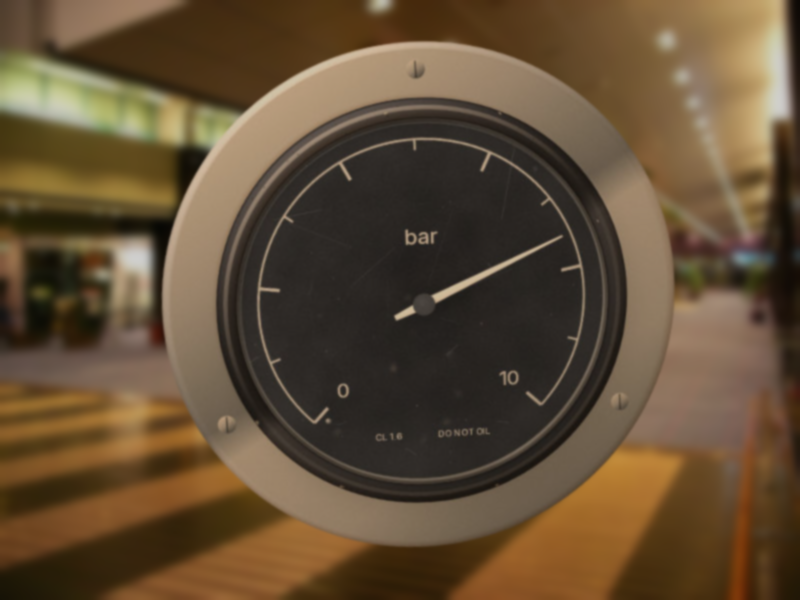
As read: **7.5** bar
